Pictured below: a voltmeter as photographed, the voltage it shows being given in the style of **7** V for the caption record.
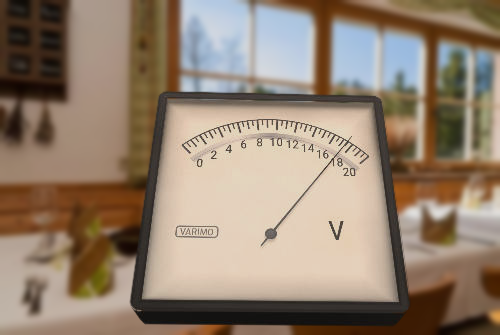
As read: **17.5** V
